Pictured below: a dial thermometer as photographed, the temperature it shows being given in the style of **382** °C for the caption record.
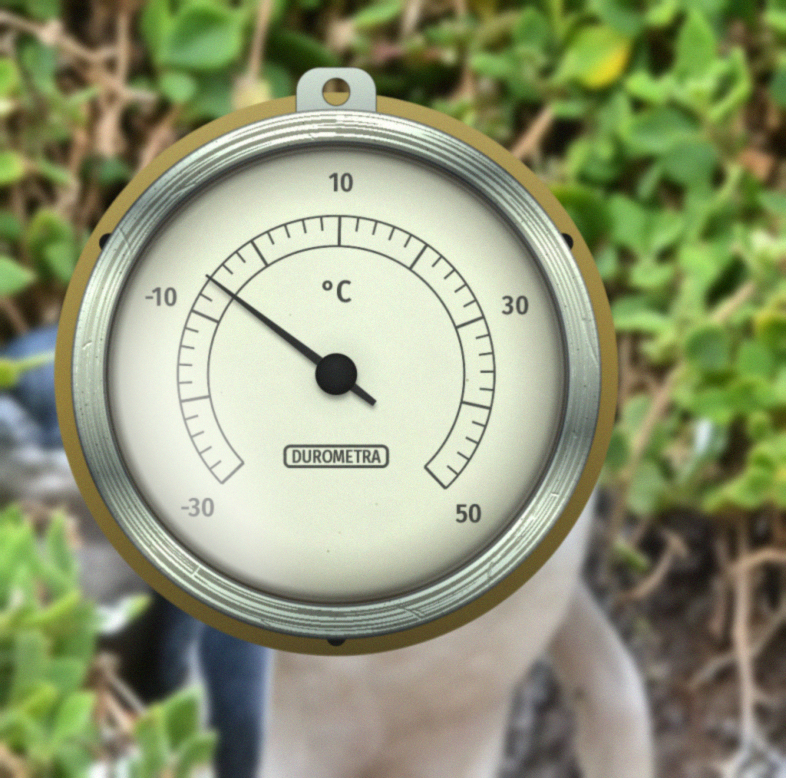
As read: **-6** °C
